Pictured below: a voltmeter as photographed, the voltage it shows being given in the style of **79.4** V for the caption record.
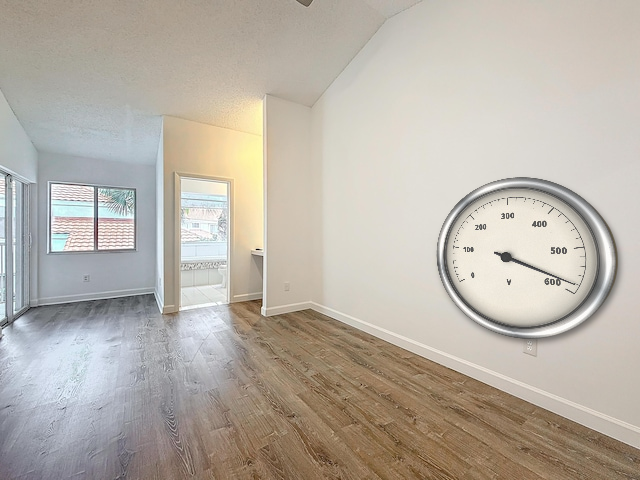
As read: **580** V
